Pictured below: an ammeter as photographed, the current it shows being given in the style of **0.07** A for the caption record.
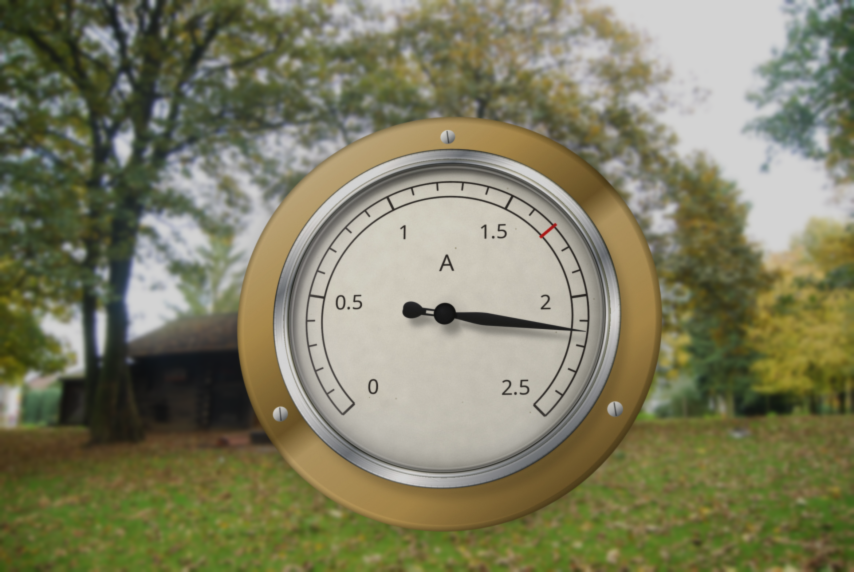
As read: **2.15** A
